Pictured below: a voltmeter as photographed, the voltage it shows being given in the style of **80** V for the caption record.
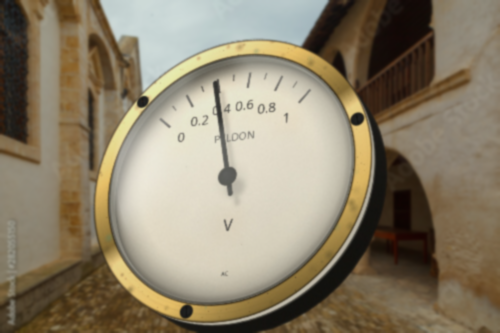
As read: **0.4** V
